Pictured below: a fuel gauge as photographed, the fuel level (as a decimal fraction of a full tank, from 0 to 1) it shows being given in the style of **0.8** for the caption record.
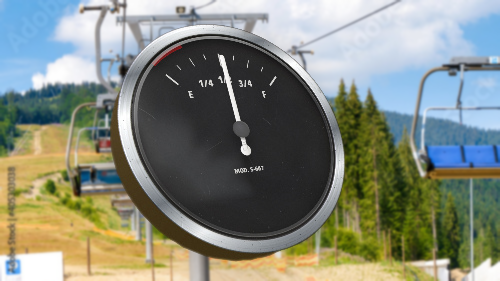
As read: **0.5**
